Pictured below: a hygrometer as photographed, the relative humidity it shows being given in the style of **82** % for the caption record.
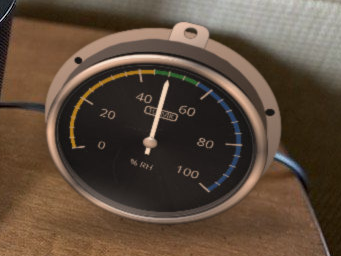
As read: **48** %
